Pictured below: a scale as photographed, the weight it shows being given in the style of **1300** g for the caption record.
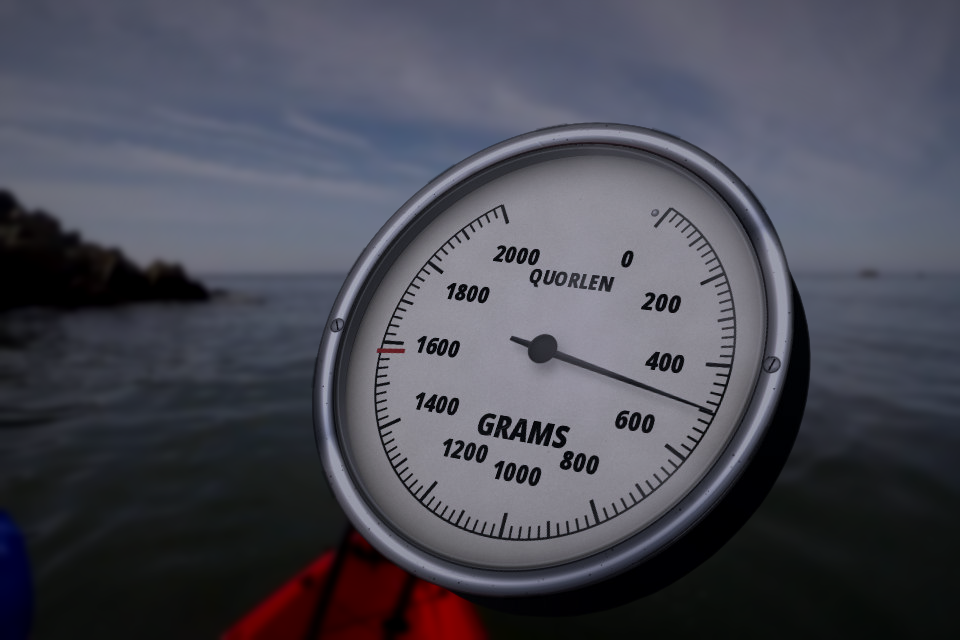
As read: **500** g
